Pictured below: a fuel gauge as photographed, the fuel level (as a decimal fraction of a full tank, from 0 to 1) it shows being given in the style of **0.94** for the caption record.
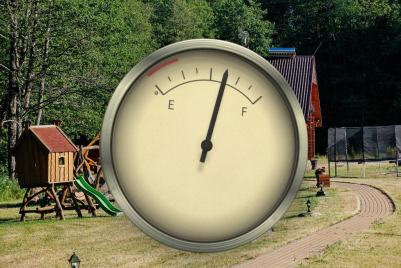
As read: **0.625**
